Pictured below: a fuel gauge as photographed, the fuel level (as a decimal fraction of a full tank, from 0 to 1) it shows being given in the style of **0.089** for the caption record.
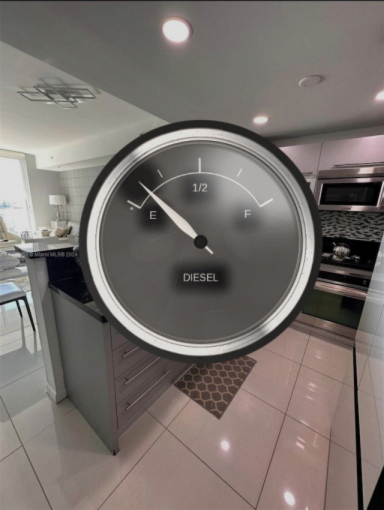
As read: **0.125**
